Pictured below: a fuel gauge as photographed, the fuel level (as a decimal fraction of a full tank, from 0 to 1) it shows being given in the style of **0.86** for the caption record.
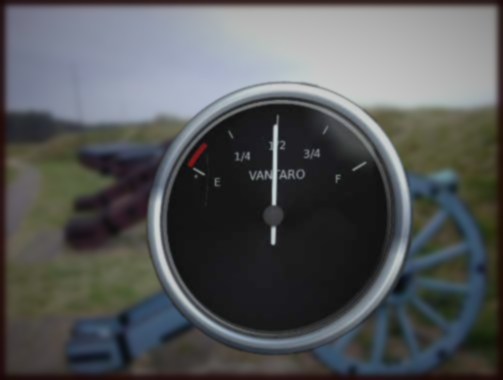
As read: **0.5**
